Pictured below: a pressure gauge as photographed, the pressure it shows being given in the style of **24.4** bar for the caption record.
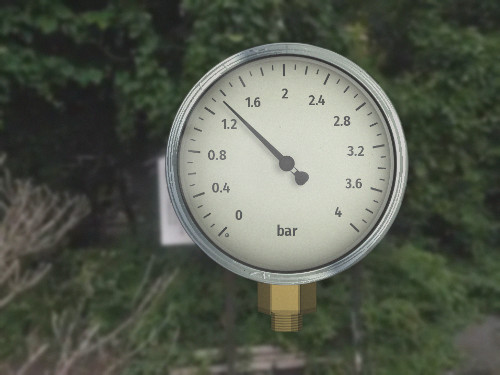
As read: **1.35** bar
